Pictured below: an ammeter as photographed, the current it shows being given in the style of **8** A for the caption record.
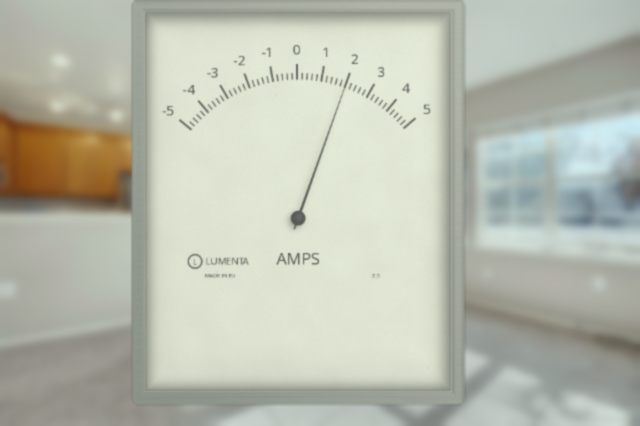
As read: **2** A
